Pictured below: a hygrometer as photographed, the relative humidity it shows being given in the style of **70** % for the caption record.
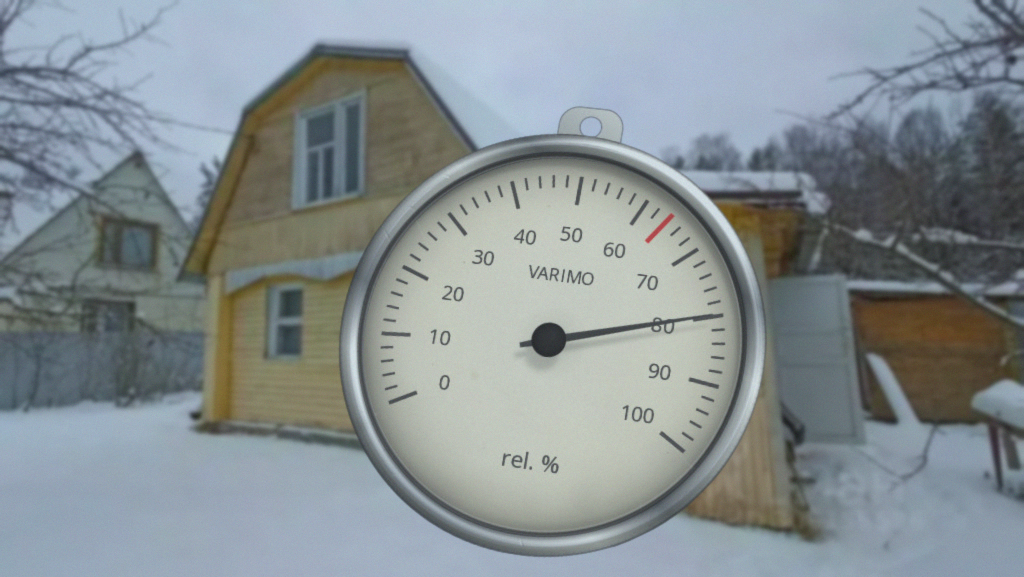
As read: **80** %
